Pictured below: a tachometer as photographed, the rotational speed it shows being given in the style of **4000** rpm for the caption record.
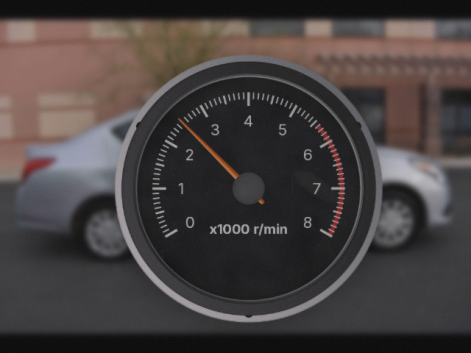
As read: **2500** rpm
